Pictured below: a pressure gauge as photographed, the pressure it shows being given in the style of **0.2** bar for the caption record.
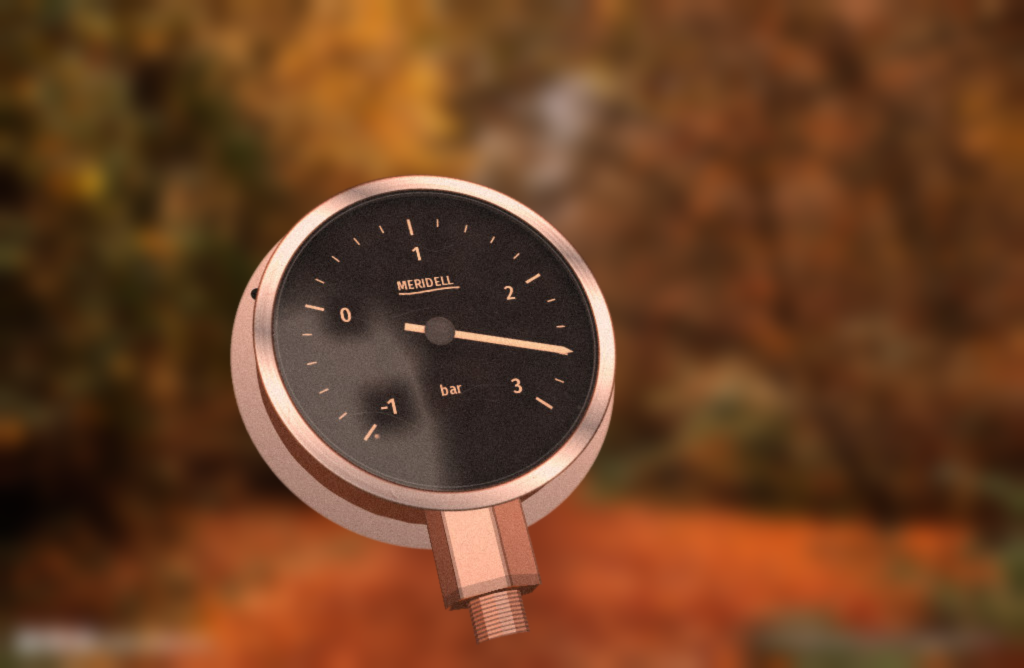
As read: **2.6** bar
